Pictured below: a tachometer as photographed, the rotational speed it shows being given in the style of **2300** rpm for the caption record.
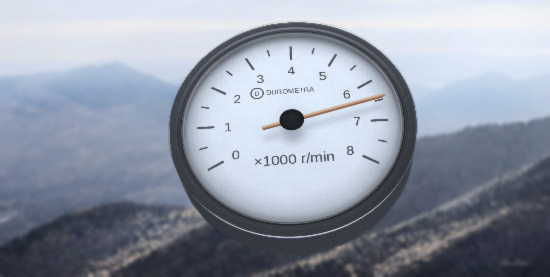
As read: **6500** rpm
